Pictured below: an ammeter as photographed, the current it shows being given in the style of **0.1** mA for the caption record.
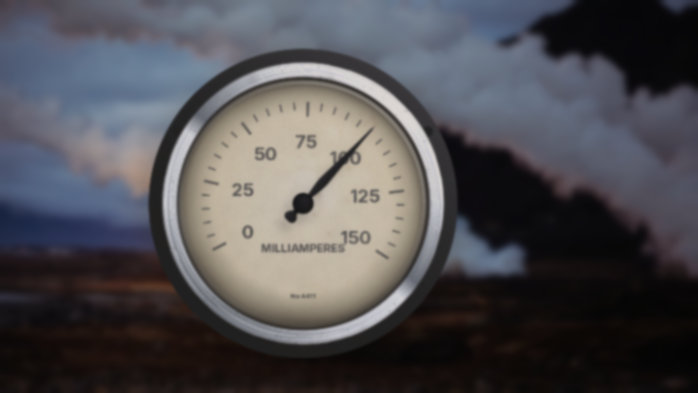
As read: **100** mA
